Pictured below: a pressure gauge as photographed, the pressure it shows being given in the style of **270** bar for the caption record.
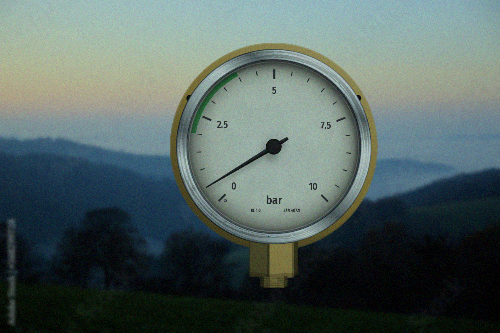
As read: **0.5** bar
